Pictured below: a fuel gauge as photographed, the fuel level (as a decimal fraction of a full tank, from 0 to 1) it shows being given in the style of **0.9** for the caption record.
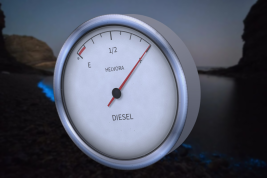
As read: **1**
